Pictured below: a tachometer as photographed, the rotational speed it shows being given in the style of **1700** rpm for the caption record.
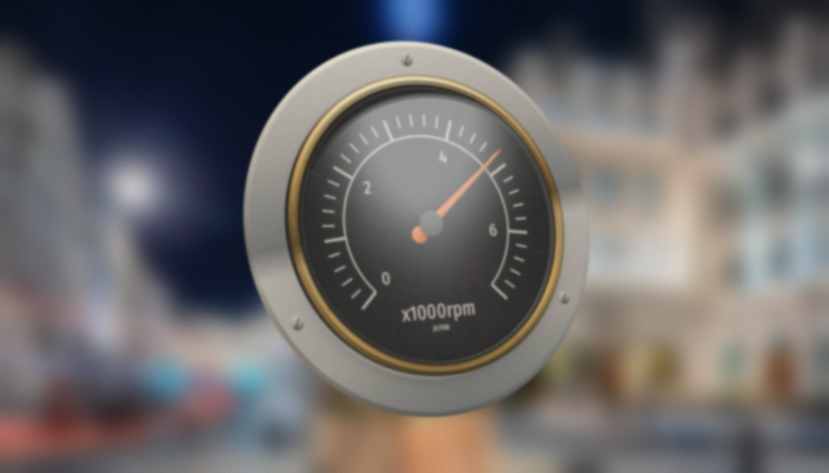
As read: **4800** rpm
